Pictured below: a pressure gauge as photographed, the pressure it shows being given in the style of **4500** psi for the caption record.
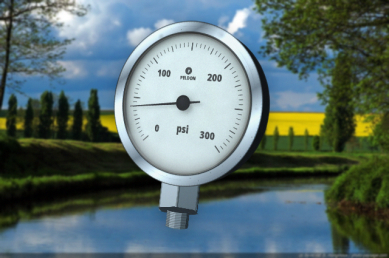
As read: **40** psi
